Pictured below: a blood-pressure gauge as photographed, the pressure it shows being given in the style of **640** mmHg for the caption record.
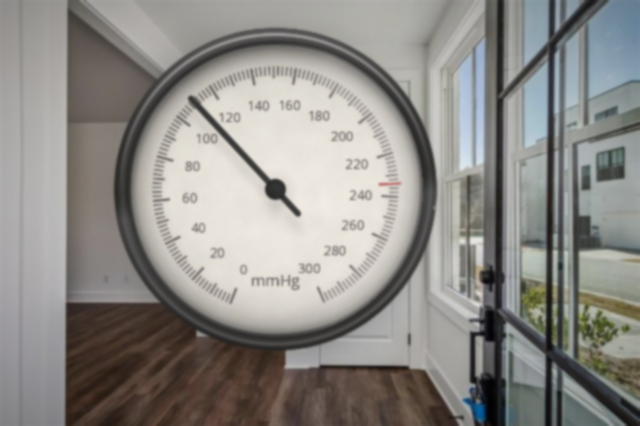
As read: **110** mmHg
